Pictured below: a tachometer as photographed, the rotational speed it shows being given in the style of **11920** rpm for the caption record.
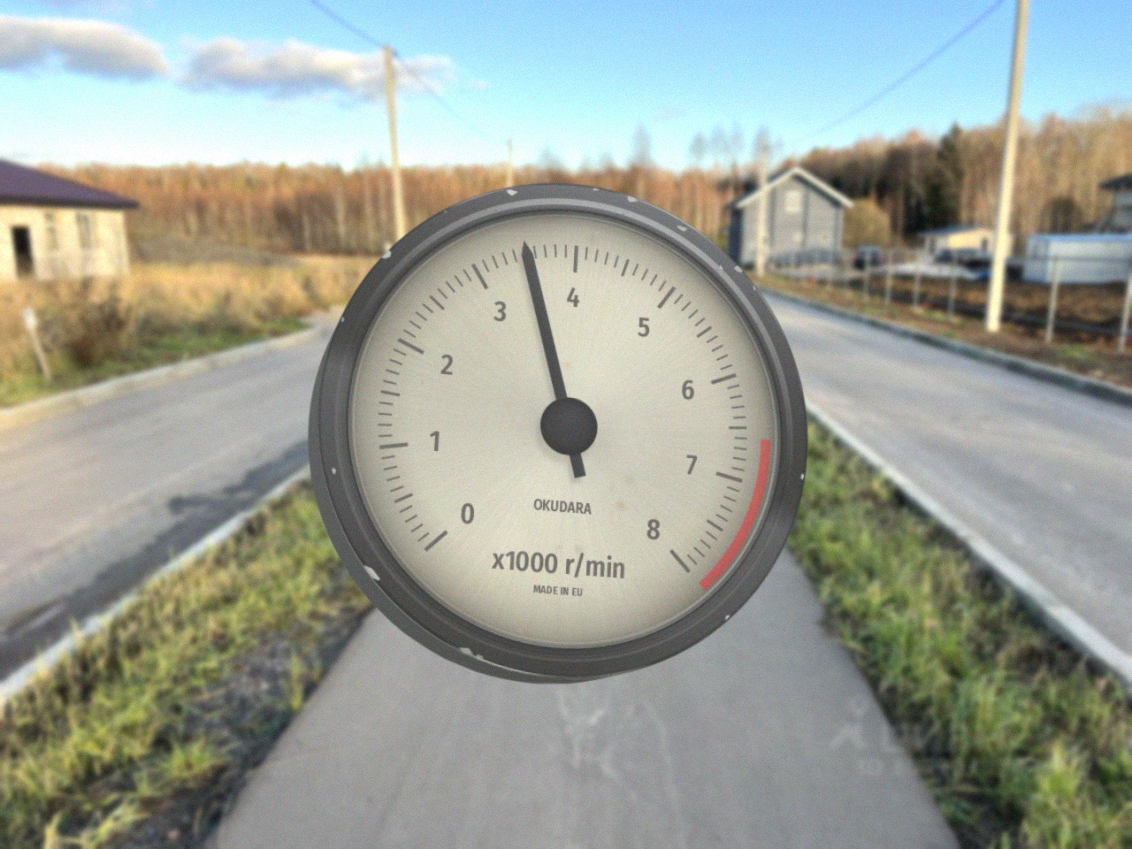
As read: **3500** rpm
